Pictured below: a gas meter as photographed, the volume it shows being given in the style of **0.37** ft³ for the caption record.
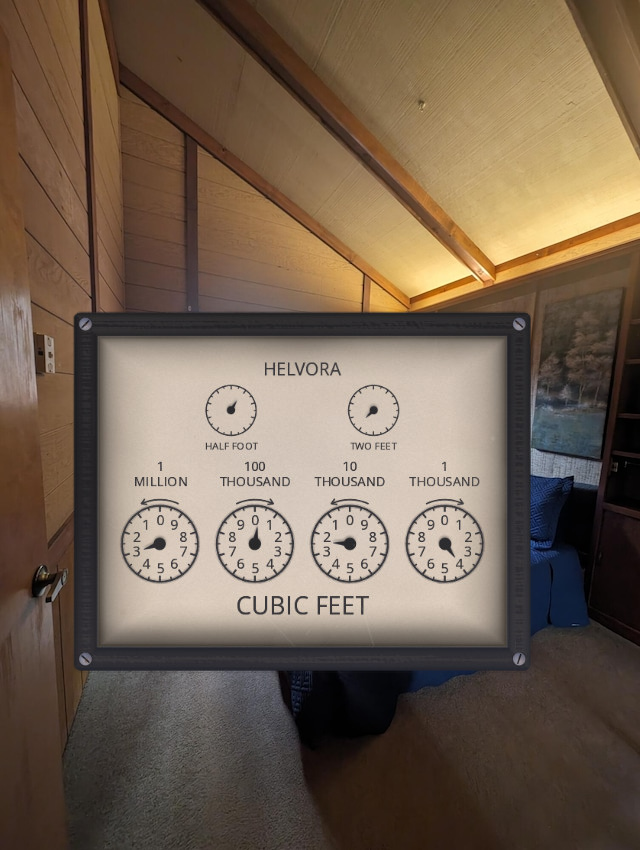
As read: **302400** ft³
